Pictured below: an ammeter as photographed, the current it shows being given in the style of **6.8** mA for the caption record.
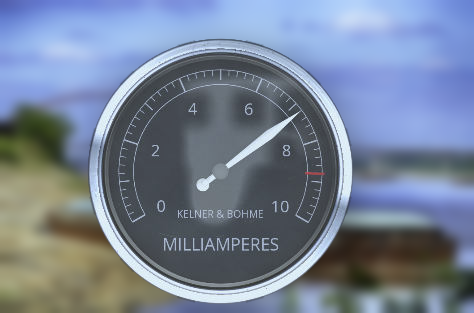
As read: **7.2** mA
